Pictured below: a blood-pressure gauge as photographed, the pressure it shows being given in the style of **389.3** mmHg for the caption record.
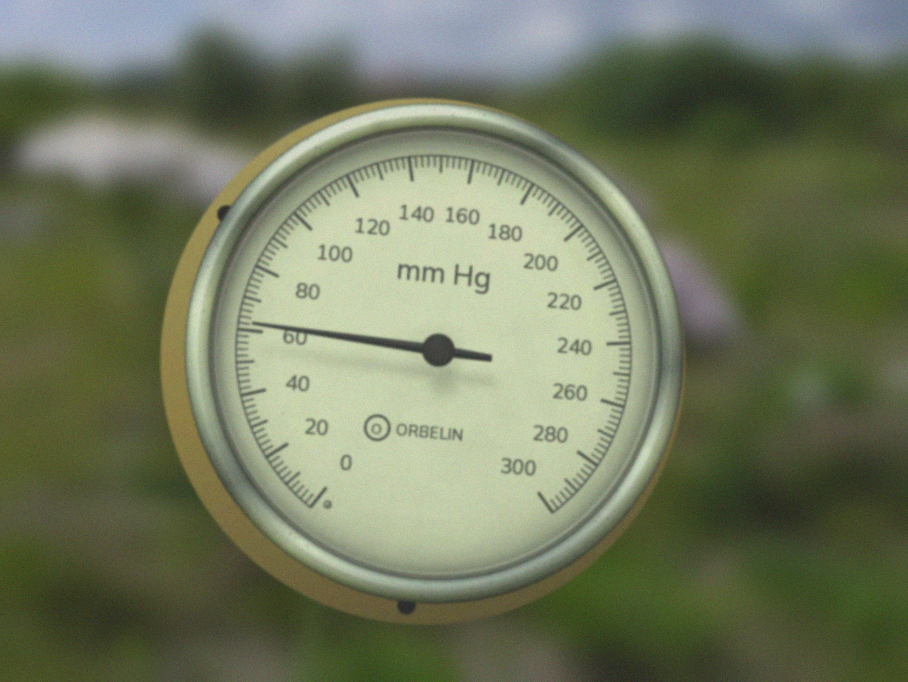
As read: **62** mmHg
